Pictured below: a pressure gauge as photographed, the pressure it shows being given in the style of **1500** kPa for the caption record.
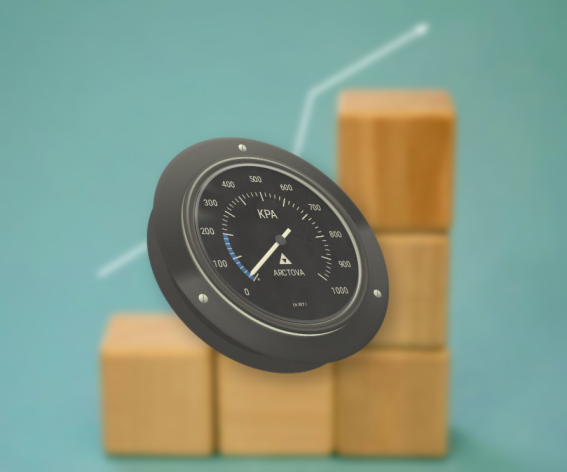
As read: **20** kPa
